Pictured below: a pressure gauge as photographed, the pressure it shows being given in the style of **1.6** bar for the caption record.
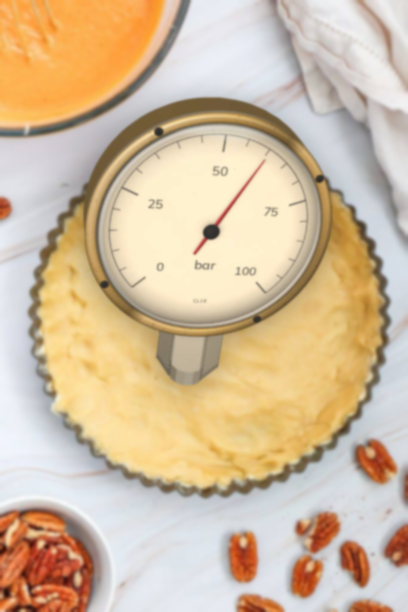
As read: **60** bar
